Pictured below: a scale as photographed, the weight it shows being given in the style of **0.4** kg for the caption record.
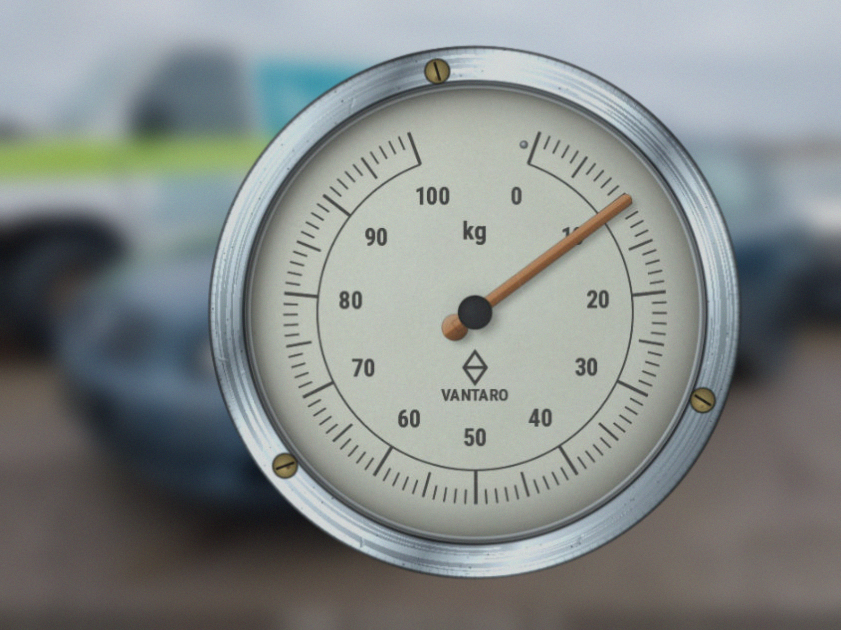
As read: **10.5** kg
